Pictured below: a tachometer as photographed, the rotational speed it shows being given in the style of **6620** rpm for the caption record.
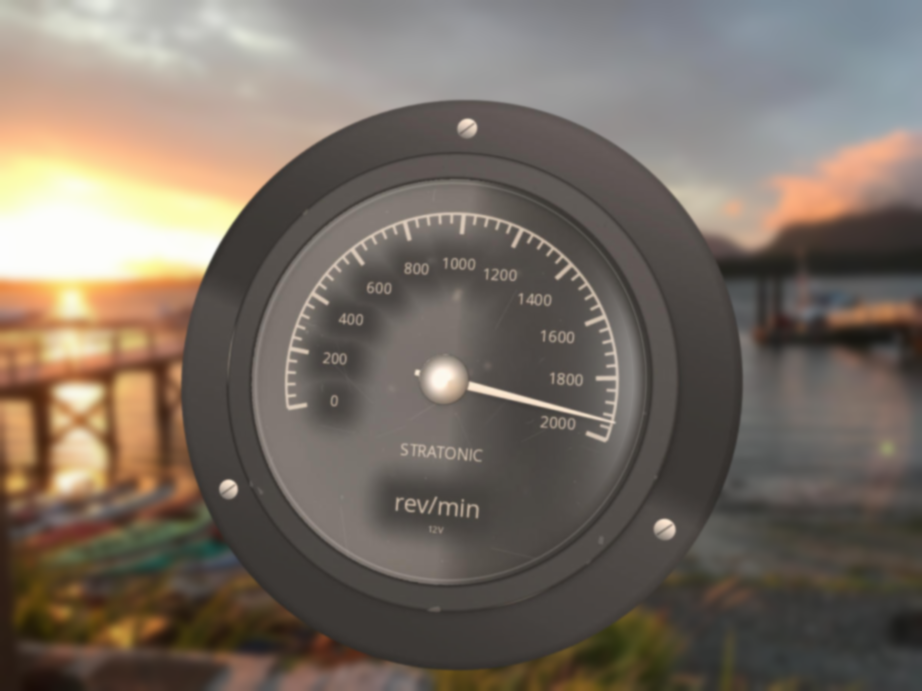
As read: **1940** rpm
